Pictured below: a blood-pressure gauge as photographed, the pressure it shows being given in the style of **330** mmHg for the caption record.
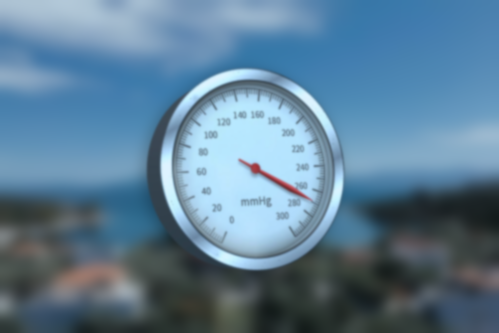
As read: **270** mmHg
